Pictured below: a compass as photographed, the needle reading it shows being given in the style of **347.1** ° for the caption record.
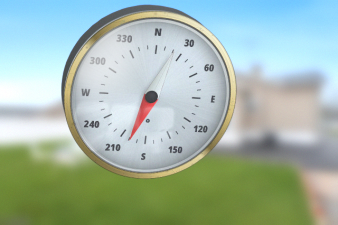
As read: **200** °
